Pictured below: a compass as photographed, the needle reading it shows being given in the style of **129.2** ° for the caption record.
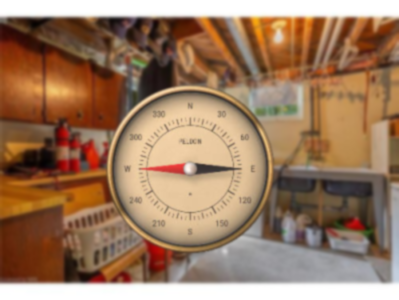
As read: **270** °
